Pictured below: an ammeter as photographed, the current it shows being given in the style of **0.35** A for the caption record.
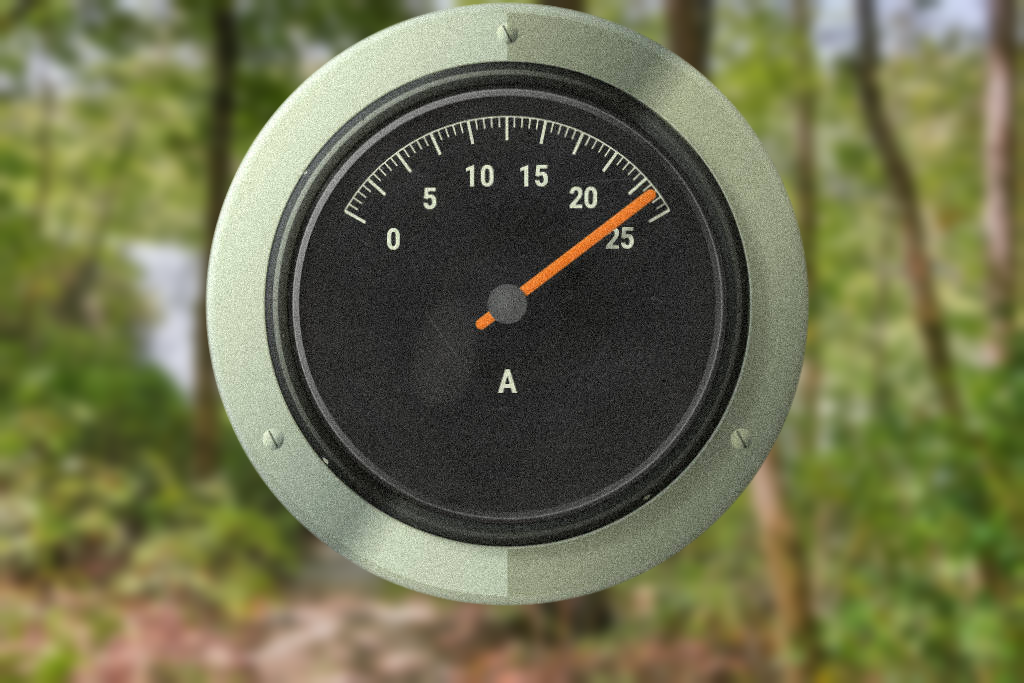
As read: **23.5** A
